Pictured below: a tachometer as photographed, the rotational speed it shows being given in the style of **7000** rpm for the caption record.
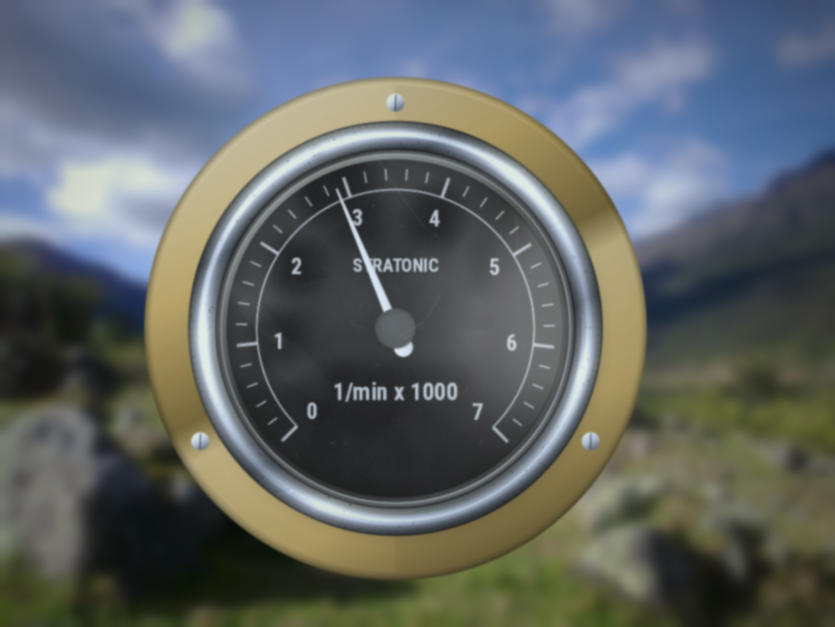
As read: **2900** rpm
